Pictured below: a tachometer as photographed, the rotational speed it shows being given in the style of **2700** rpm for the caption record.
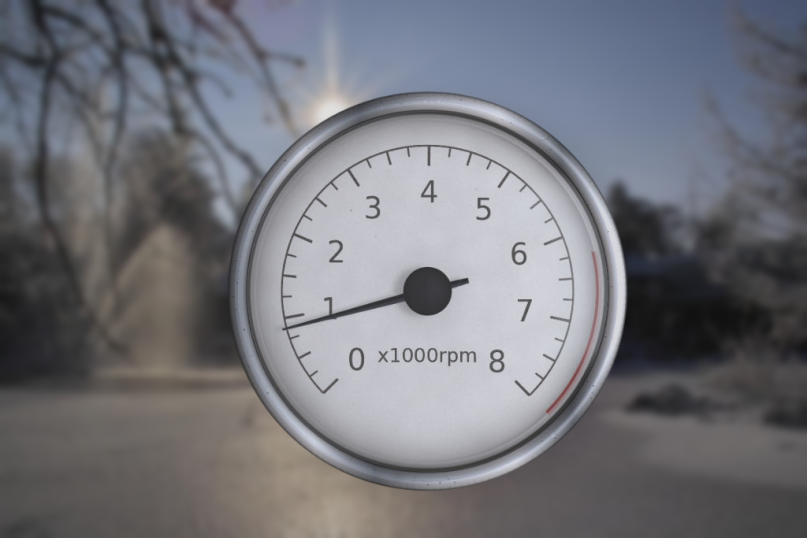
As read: **875** rpm
